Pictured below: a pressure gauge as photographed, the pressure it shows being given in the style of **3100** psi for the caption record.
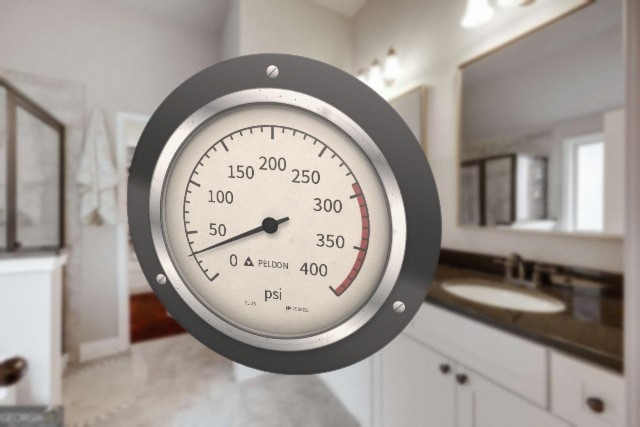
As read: **30** psi
